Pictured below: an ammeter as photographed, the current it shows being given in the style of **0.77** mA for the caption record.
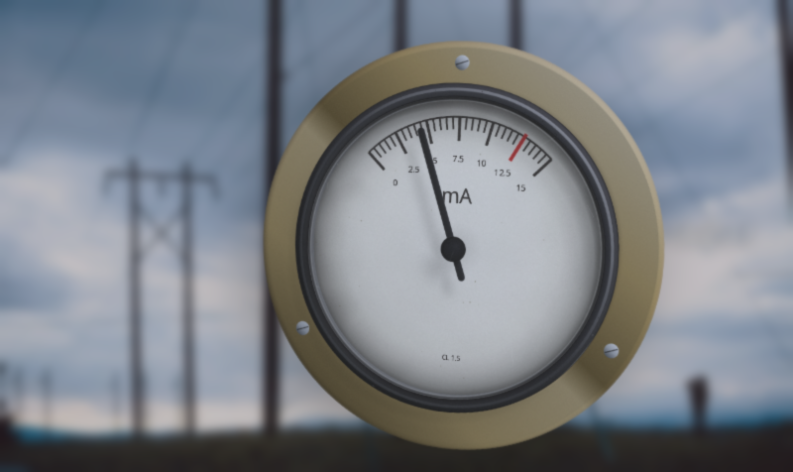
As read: **4.5** mA
